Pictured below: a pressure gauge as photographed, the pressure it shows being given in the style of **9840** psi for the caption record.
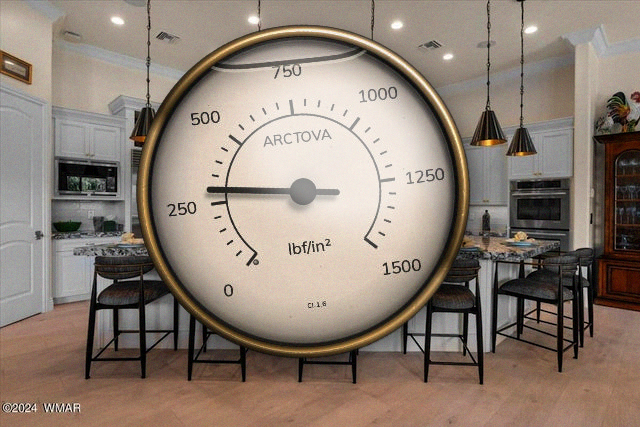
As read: **300** psi
